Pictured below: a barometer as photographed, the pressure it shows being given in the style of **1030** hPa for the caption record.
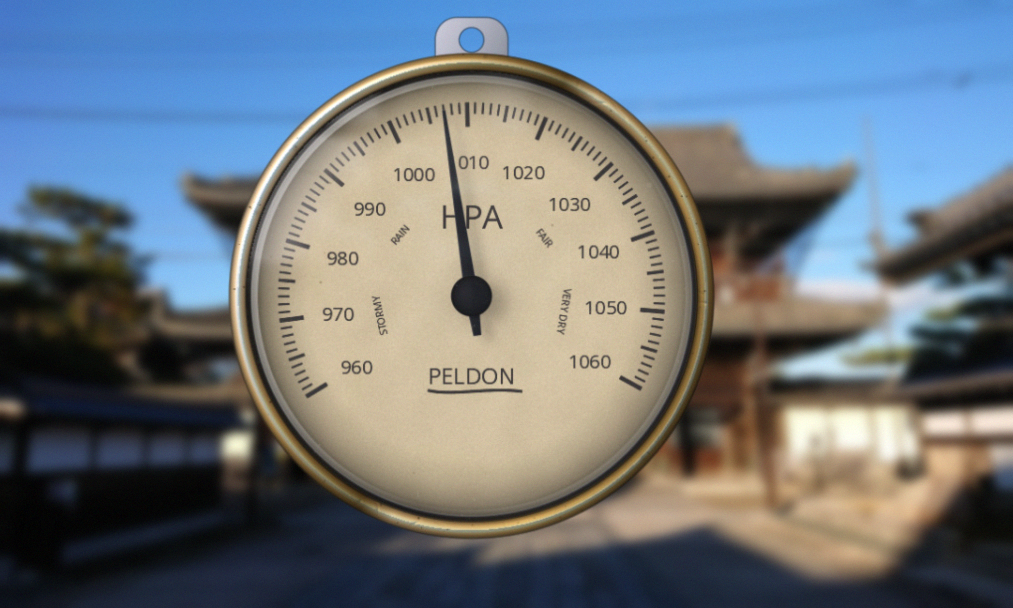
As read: **1007** hPa
